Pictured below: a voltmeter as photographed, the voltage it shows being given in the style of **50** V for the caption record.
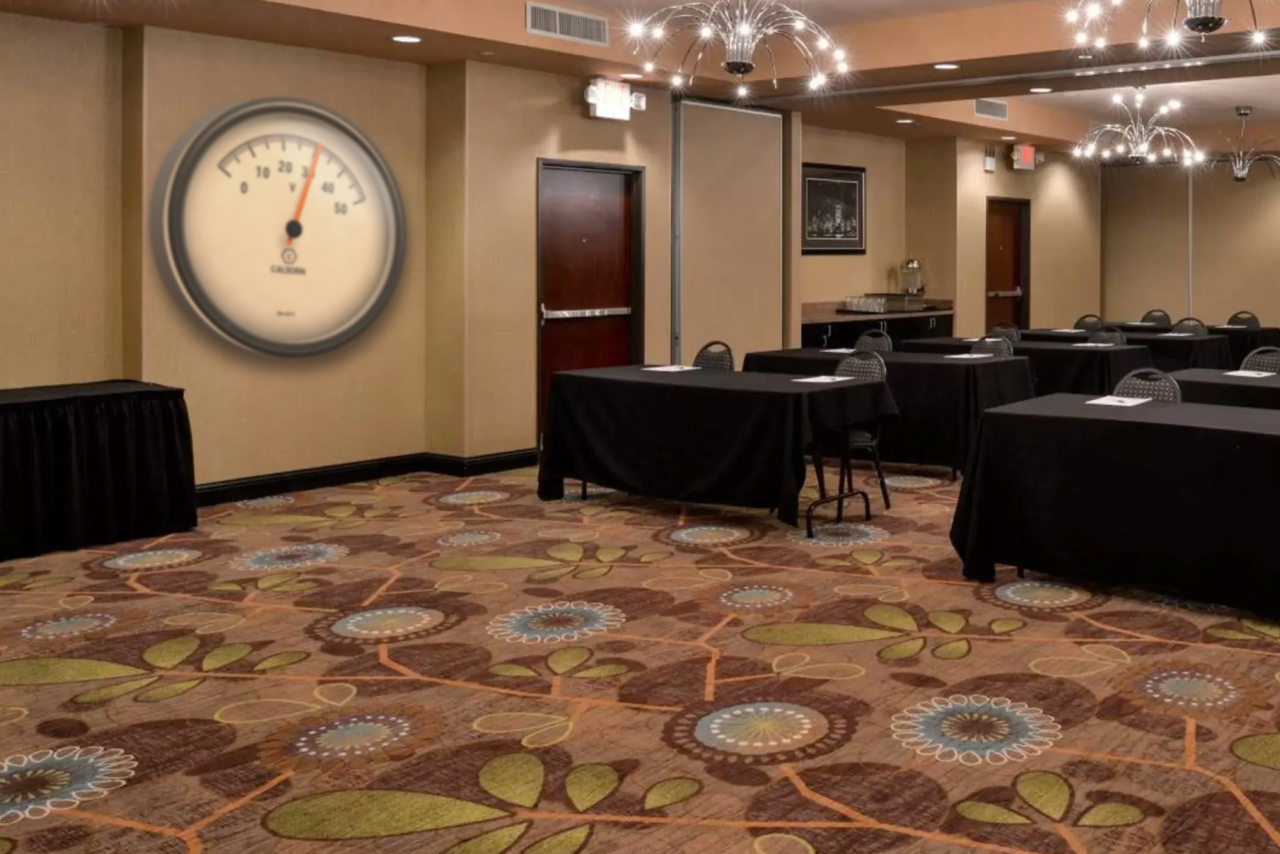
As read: **30** V
